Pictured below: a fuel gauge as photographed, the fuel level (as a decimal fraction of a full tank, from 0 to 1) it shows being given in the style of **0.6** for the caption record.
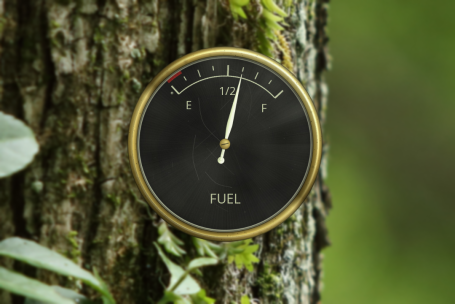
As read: **0.625**
